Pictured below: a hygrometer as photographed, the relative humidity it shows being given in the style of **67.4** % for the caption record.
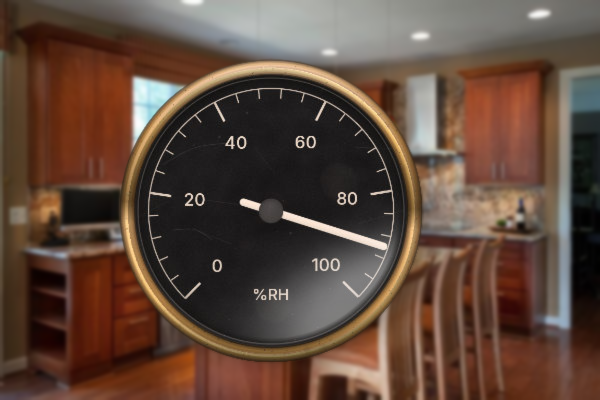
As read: **90** %
